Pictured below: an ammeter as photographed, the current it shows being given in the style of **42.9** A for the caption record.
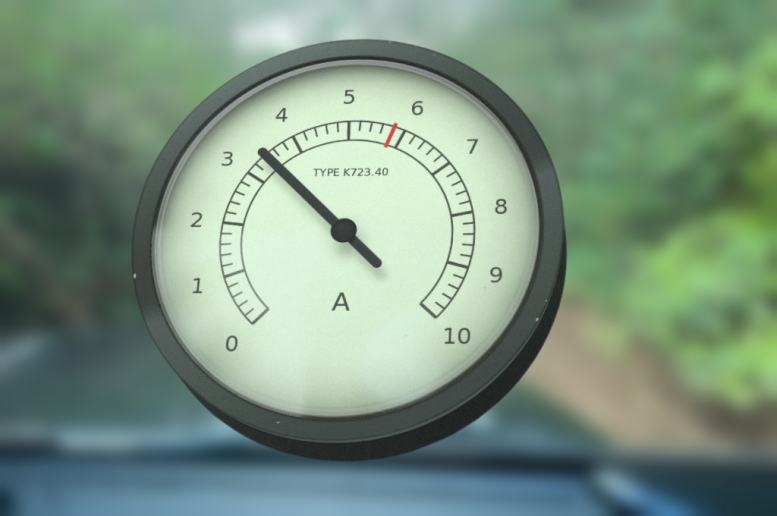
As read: **3.4** A
